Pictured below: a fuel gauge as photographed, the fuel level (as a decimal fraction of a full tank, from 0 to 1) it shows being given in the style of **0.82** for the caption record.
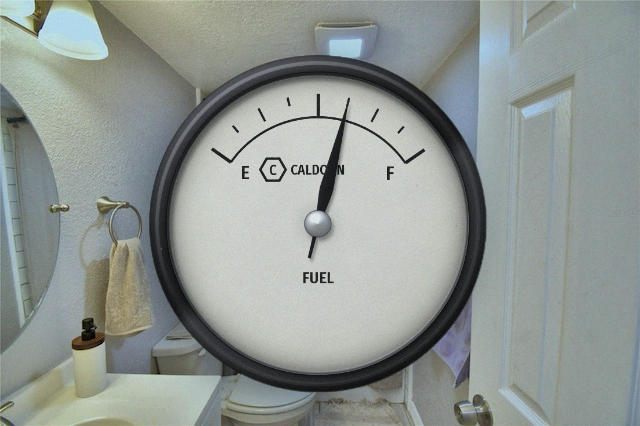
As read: **0.625**
